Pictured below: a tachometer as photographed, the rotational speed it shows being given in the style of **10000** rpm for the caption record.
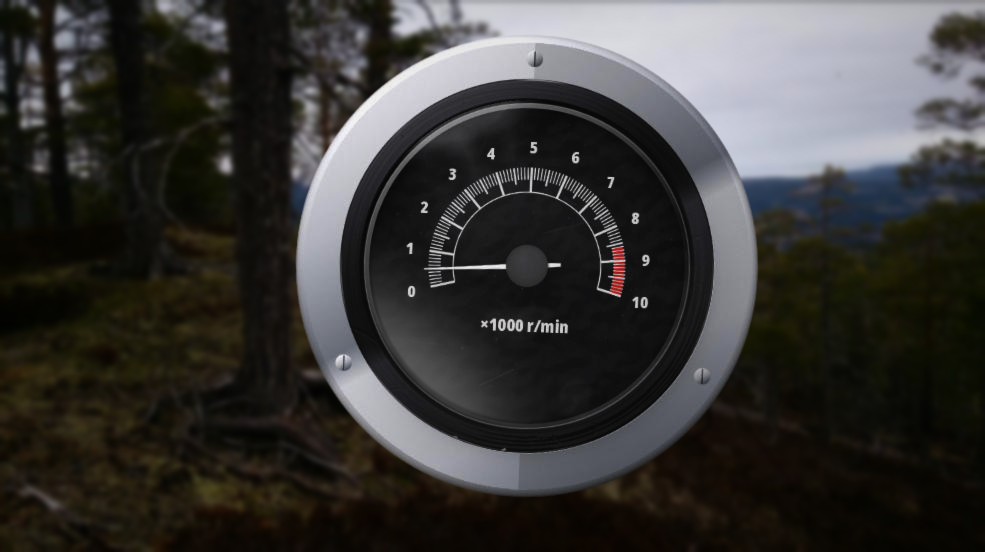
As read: **500** rpm
